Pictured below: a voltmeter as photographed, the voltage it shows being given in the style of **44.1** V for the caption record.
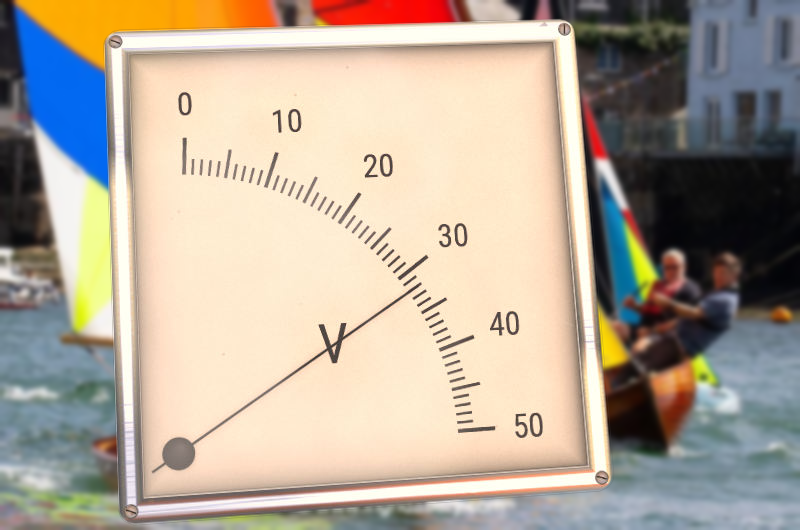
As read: **32** V
